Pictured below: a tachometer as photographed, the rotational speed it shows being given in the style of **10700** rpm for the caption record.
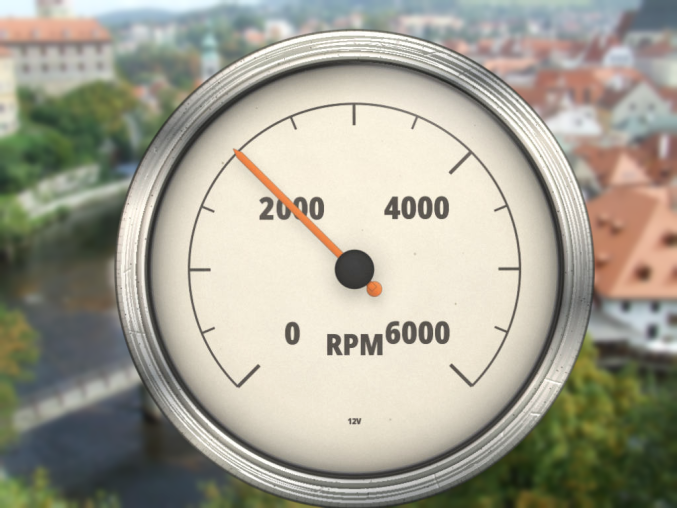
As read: **2000** rpm
